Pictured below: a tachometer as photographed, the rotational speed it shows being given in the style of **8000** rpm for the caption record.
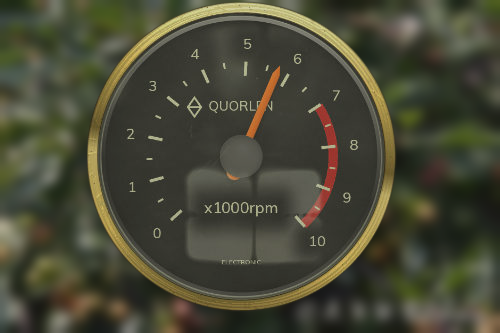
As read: **5750** rpm
